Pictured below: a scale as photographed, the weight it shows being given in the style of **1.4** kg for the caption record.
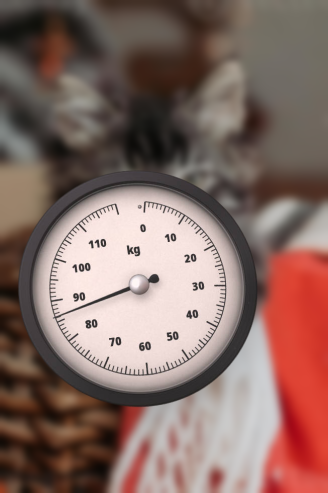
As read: **86** kg
